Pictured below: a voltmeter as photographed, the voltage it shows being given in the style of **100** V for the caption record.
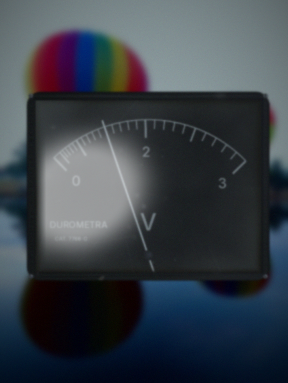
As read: **1.5** V
